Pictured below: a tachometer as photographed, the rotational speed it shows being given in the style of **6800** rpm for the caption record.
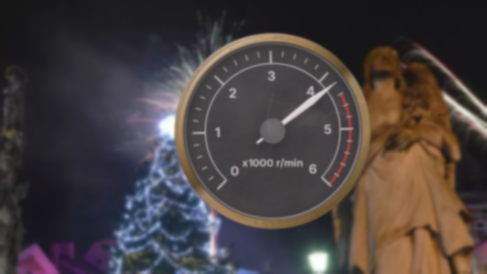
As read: **4200** rpm
